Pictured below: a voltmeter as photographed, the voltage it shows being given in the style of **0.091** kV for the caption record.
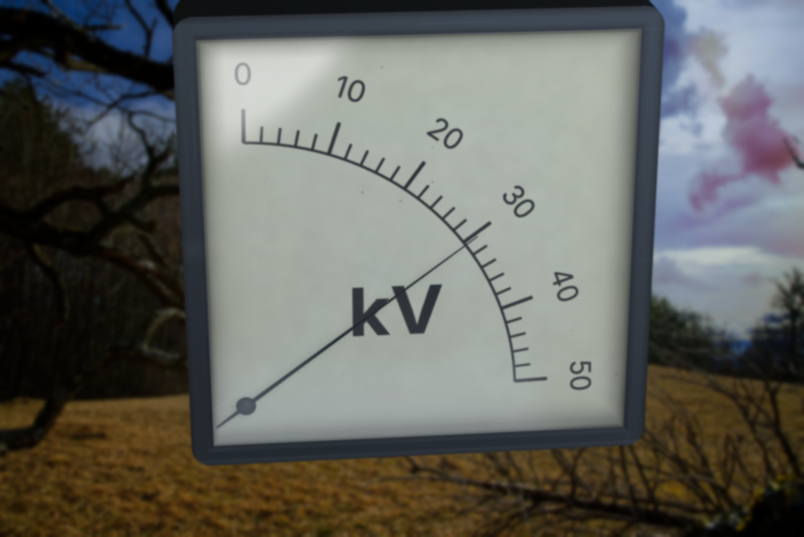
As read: **30** kV
